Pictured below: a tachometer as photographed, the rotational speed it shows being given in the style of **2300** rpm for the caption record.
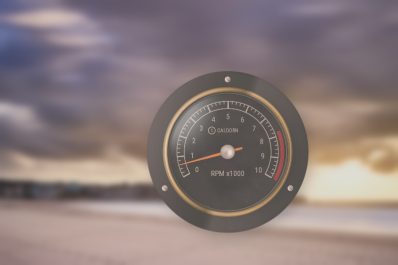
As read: **600** rpm
